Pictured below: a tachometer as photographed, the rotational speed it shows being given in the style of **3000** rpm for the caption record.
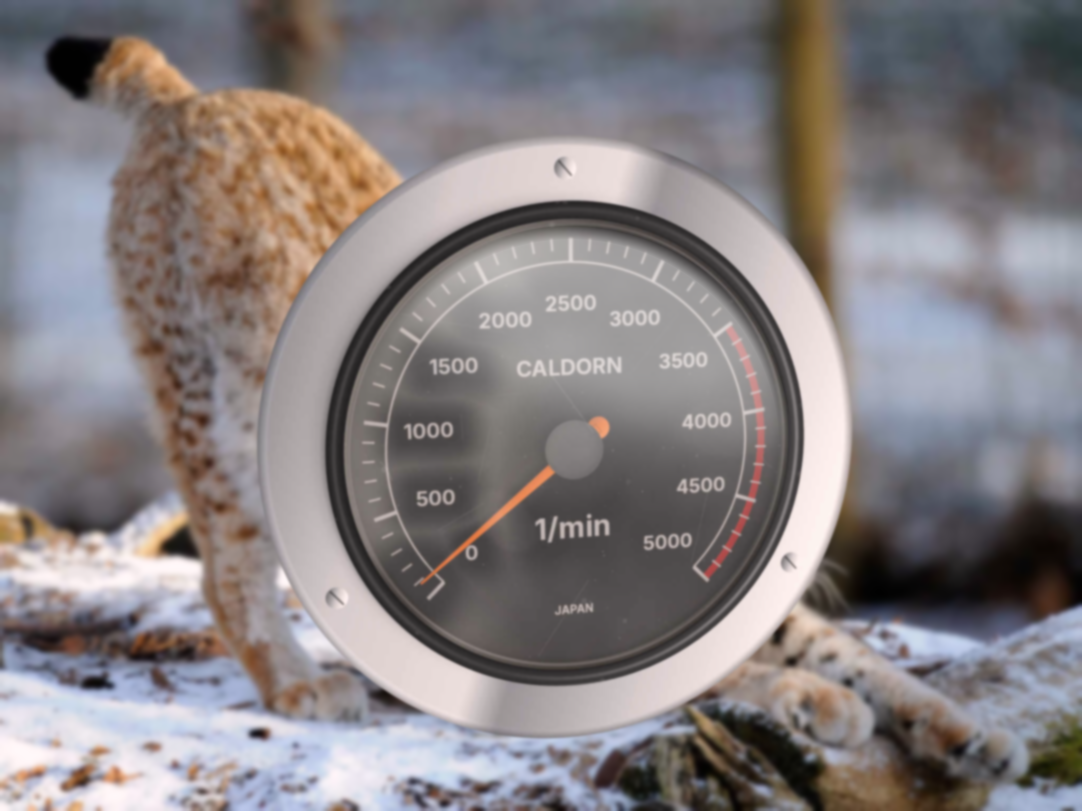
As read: **100** rpm
